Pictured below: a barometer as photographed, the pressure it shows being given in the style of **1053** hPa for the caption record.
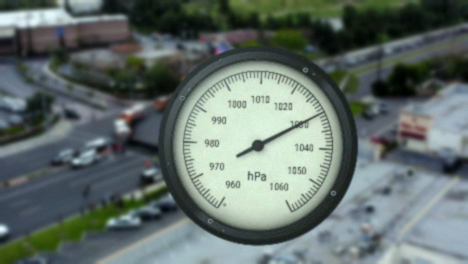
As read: **1030** hPa
